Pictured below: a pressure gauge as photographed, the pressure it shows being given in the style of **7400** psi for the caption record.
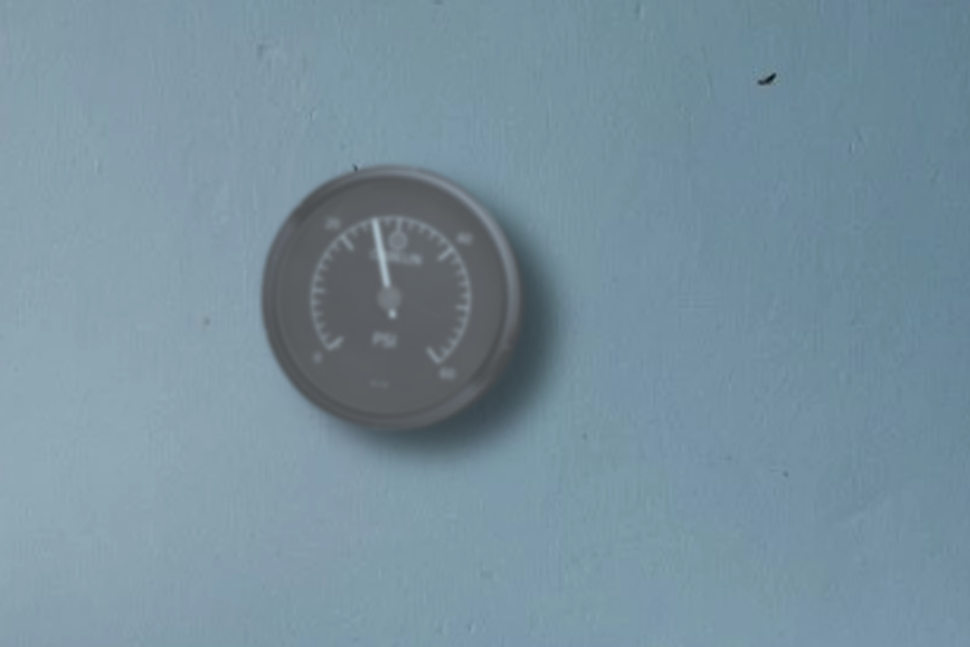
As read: **26** psi
